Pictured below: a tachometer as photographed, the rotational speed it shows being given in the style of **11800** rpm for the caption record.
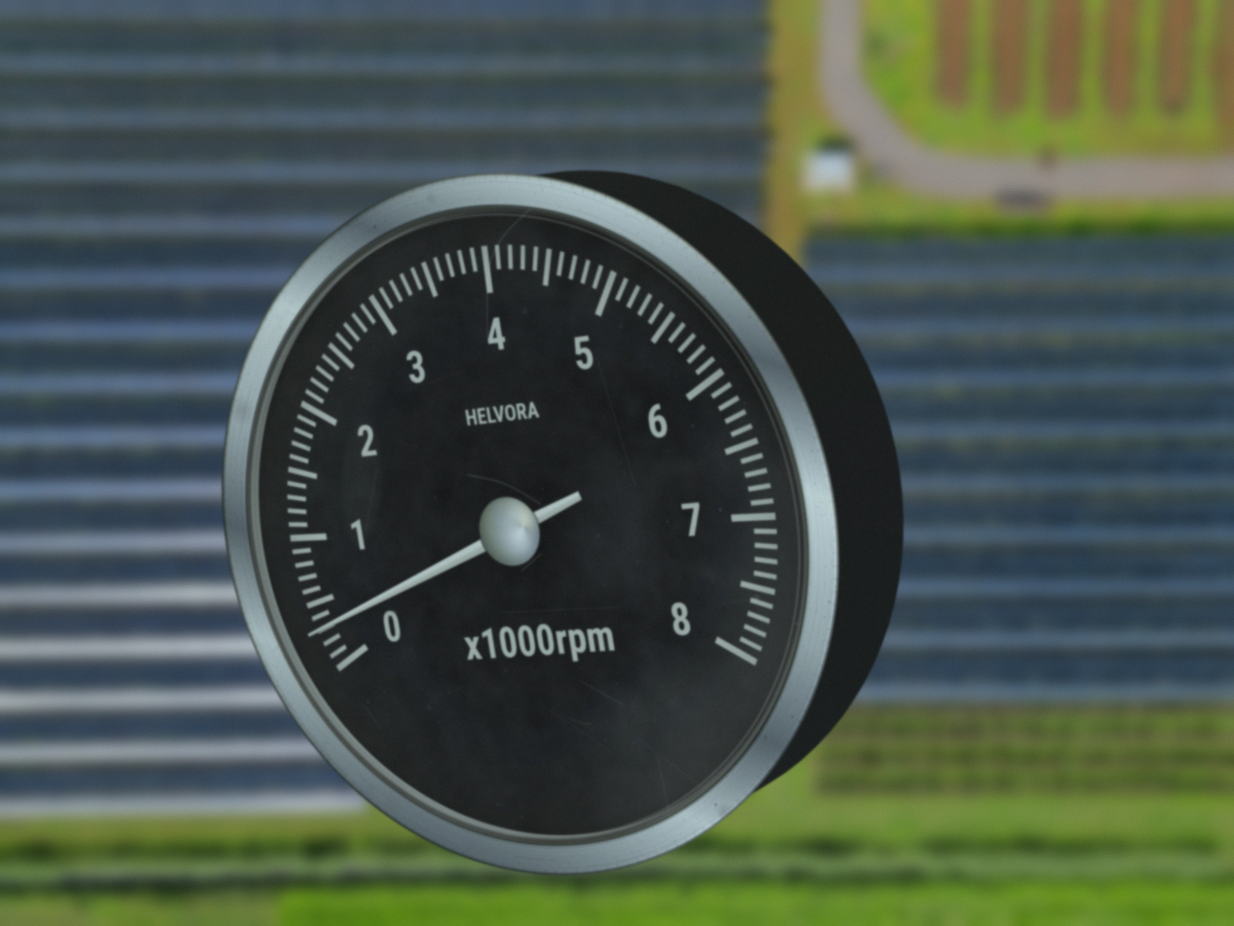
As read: **300** rpm
